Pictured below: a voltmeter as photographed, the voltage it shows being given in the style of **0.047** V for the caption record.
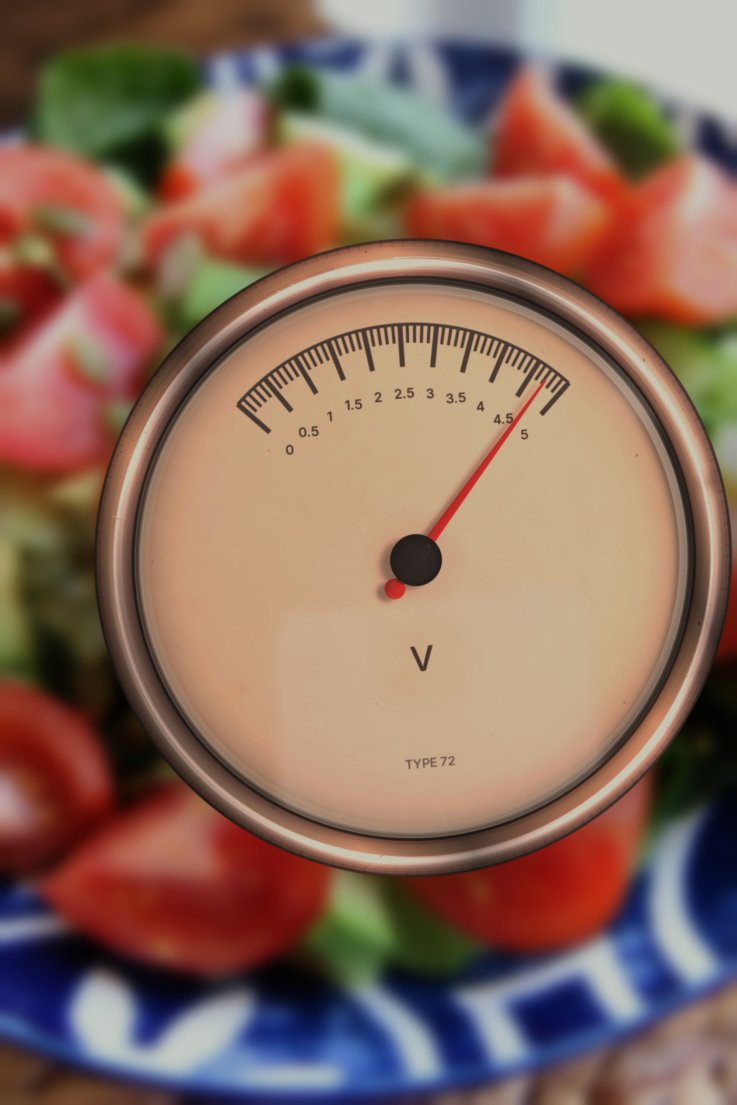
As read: **4.7** V
